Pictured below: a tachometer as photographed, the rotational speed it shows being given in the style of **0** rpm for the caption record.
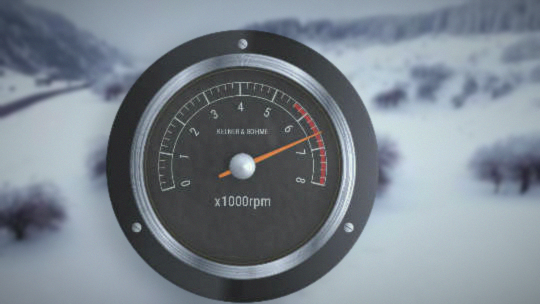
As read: **6600** rpm
